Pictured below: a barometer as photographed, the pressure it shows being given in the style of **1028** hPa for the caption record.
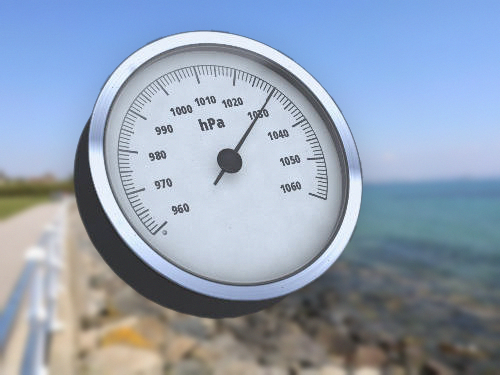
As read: **1030** hPa
